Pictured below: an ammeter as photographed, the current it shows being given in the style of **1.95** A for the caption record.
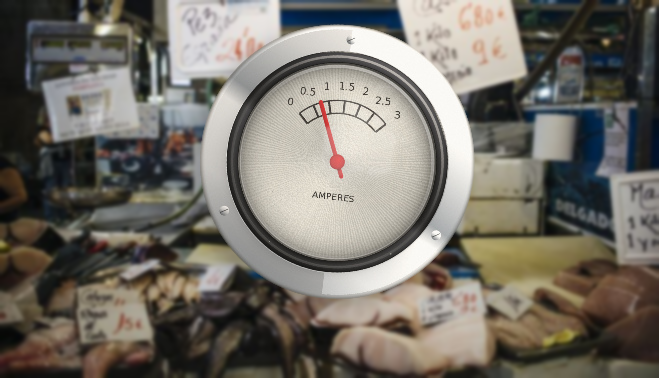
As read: **0.75** A
